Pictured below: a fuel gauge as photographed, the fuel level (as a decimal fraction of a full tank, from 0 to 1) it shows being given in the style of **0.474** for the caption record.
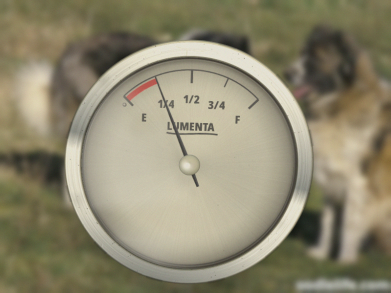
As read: **0.25**
